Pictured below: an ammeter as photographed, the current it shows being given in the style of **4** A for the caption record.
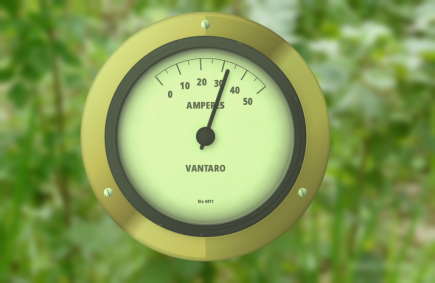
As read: **32.5** A
